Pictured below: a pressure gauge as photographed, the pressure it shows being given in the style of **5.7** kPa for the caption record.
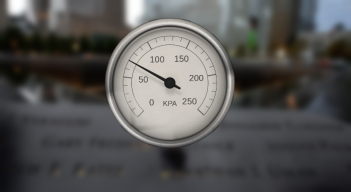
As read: **70** kPa
